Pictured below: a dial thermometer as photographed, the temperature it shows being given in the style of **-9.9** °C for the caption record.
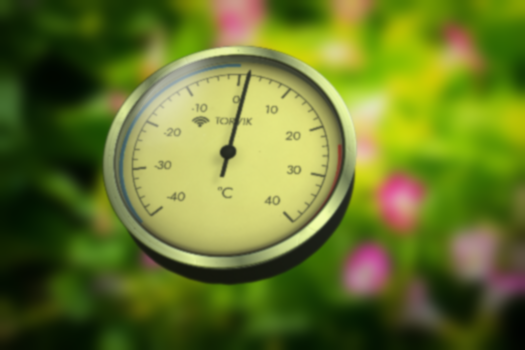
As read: **2** °C
